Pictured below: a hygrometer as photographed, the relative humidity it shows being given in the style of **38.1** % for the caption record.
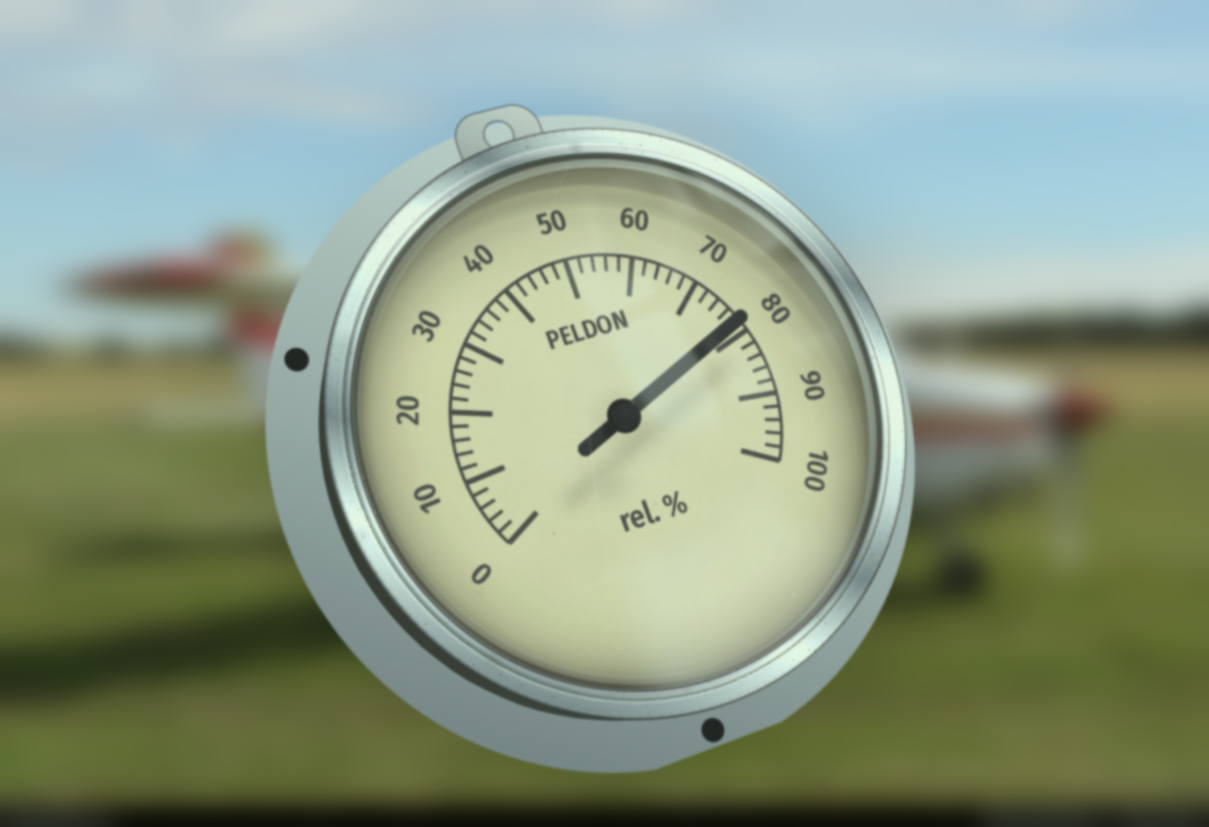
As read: **78** %
